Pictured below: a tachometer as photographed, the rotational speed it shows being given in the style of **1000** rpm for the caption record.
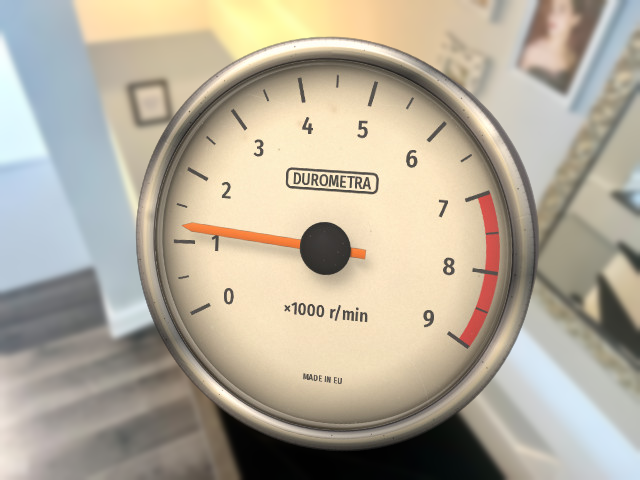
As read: **1250** rpm
